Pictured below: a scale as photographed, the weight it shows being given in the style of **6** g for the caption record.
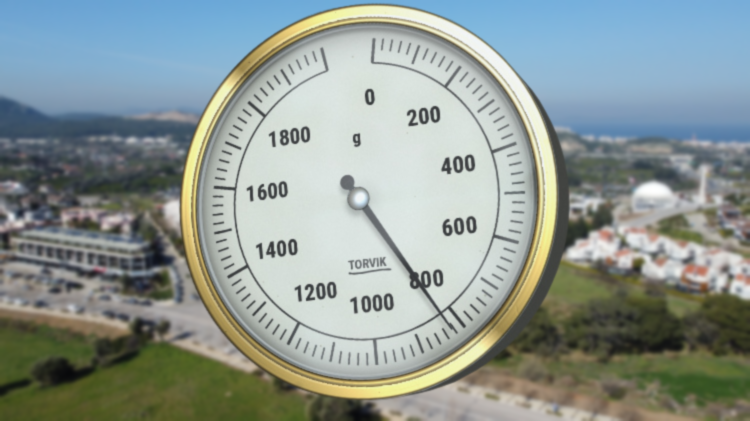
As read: **820** g
